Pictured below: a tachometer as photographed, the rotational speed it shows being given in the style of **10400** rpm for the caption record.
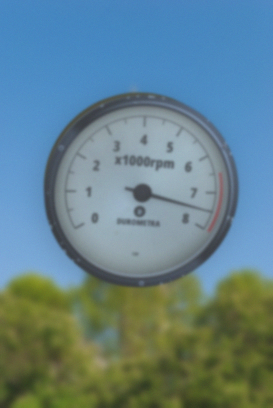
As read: **7500** rpm
